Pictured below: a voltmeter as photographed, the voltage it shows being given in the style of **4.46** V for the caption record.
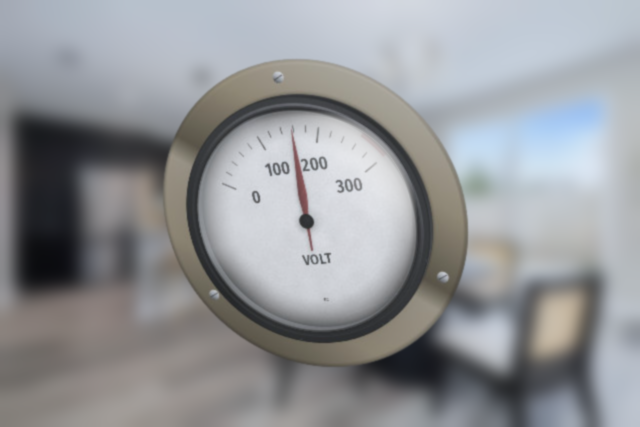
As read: **160** V
